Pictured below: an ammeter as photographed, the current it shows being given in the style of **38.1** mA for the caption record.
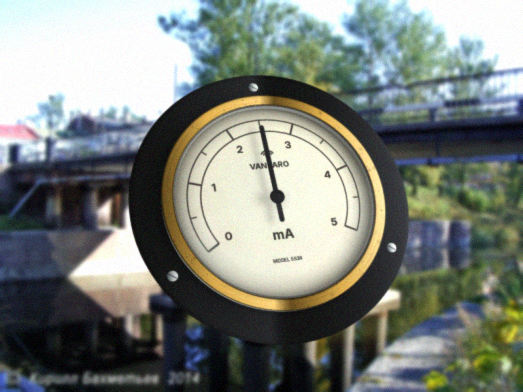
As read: **2.5** mA
